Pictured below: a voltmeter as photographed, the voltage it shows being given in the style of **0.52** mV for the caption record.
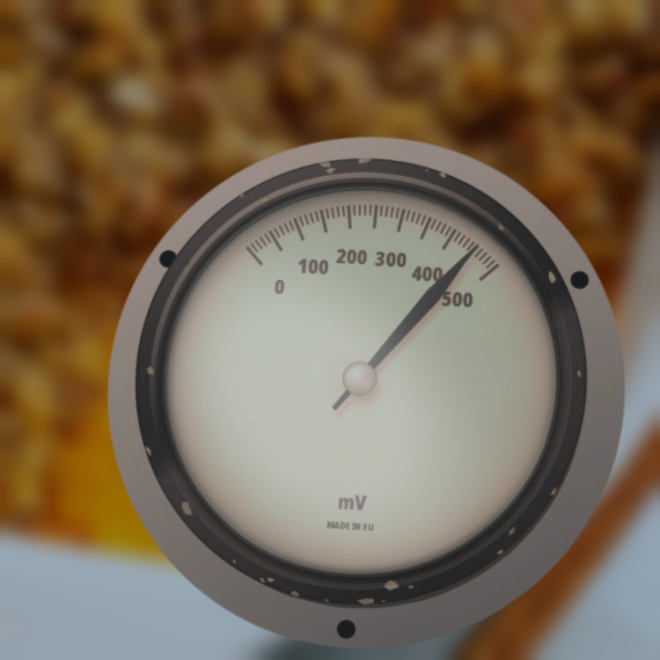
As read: **450** mV
